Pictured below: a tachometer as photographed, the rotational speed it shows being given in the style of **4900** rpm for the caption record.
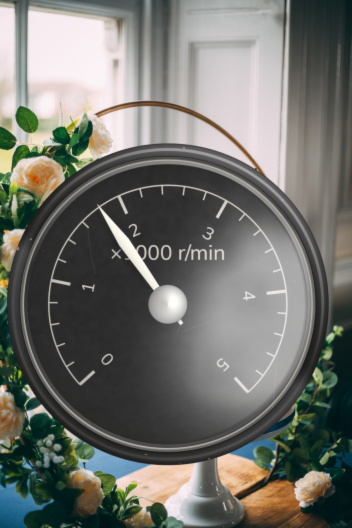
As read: **1800** rpm
